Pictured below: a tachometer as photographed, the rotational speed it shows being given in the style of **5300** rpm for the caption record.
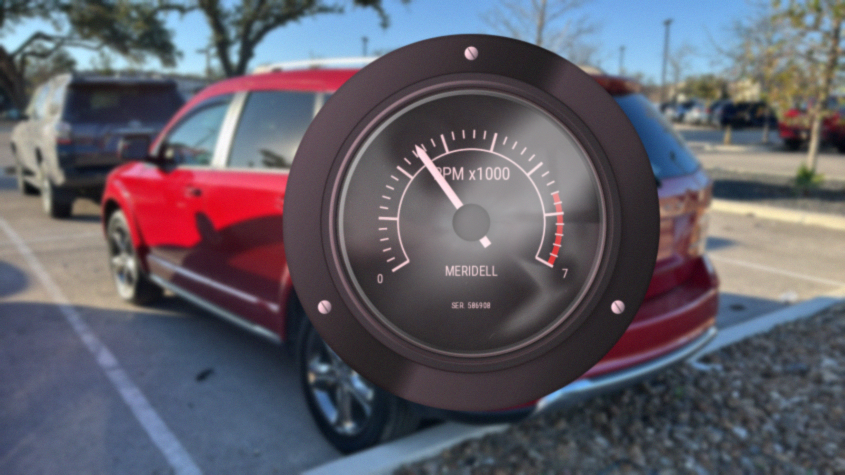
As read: **2500** rpm
